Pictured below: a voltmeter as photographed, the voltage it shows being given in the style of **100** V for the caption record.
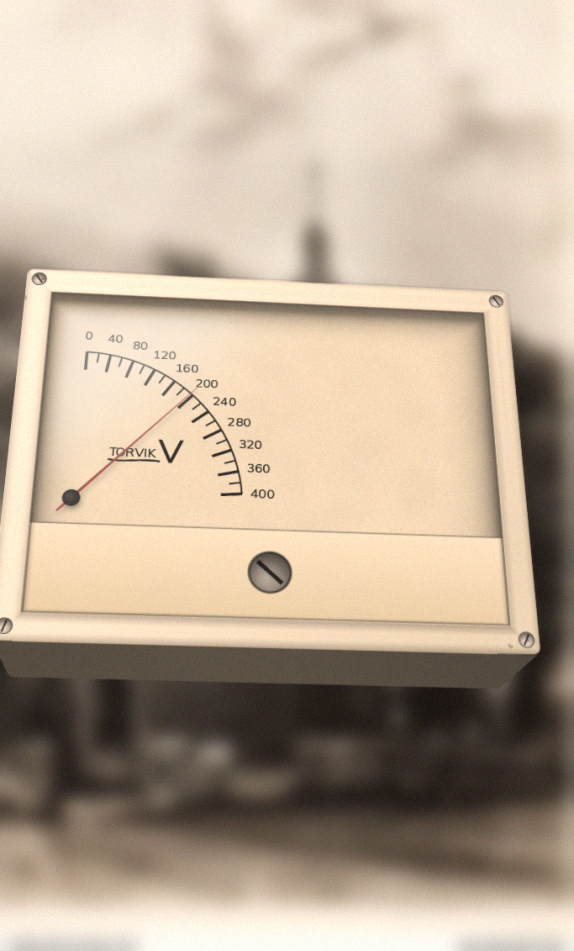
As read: **200** V
